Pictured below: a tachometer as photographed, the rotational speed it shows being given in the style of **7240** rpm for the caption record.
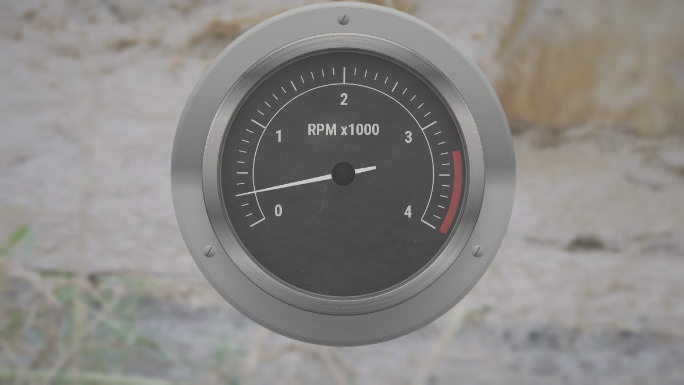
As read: **300** rpm
